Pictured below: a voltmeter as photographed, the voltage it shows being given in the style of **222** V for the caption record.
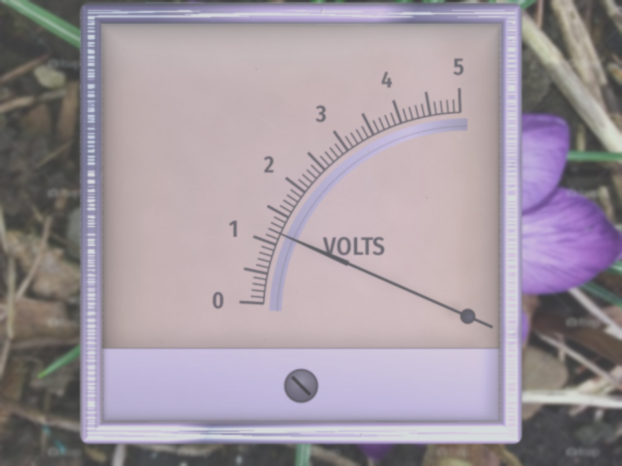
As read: **1.2** V
